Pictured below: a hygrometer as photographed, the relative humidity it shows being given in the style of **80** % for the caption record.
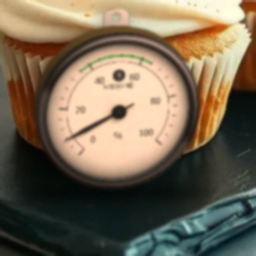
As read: **8** %
